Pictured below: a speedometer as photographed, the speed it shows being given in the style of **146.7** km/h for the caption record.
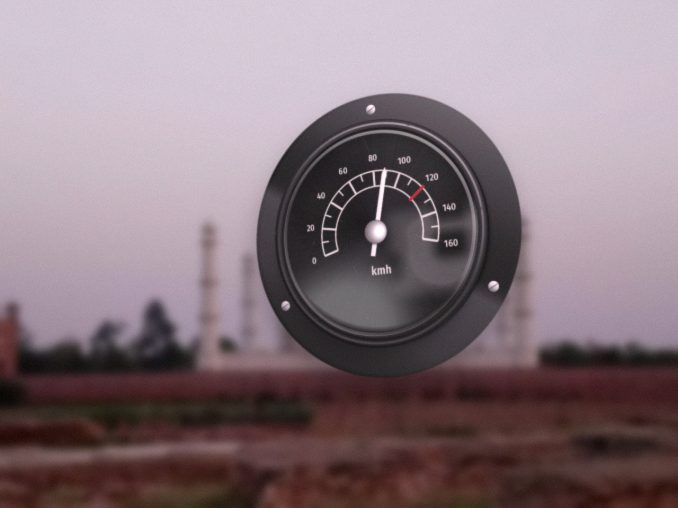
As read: **90** km/h
